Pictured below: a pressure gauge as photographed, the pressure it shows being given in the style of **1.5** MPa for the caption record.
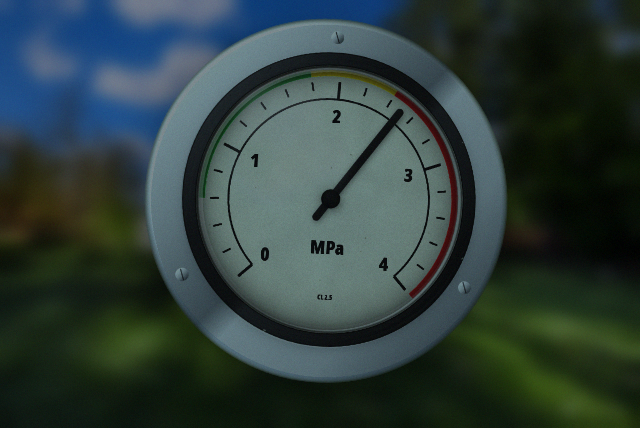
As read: **2.5** MPa
